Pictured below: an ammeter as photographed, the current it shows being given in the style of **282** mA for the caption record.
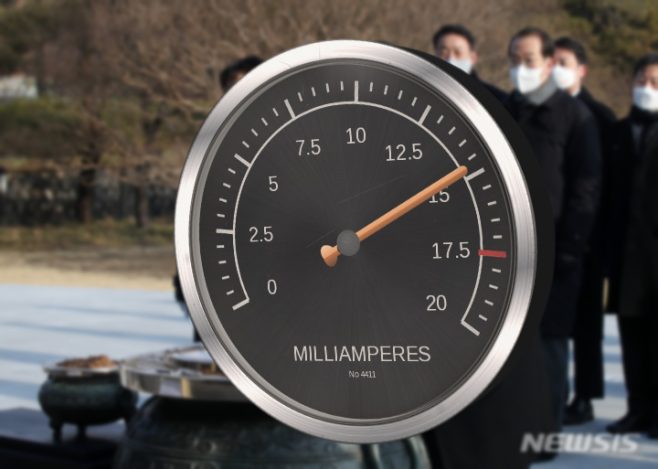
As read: **14.75** mA
